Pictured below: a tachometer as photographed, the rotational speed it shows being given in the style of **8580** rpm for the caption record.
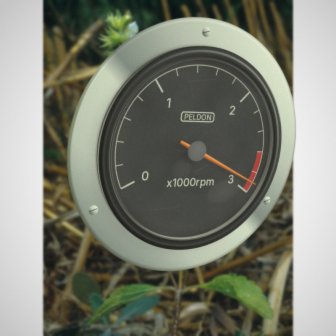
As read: **2900** rpm
